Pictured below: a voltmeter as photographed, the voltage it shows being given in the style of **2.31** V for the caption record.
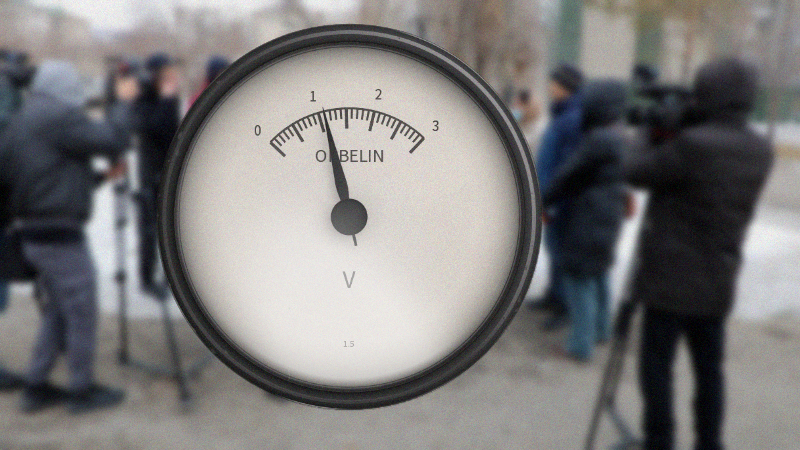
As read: **1.1** V
